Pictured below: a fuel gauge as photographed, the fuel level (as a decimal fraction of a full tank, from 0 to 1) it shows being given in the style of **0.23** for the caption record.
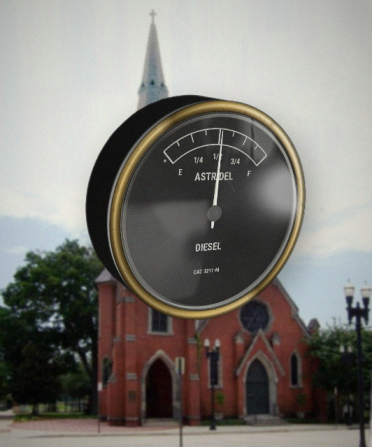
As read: **0.5**
